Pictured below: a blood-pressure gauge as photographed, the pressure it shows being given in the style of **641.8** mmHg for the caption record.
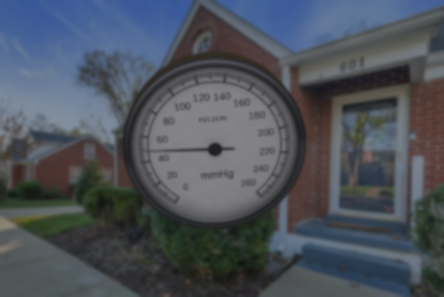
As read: **50** mmHg
